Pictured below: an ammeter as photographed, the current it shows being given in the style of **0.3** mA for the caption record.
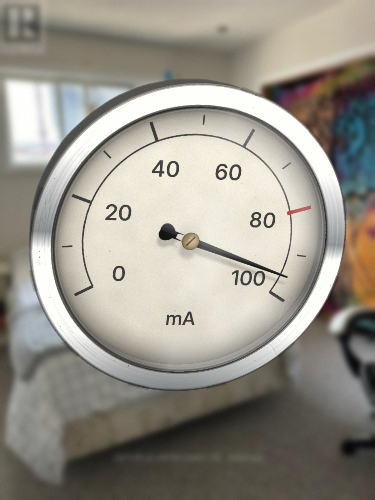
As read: **95** mA
